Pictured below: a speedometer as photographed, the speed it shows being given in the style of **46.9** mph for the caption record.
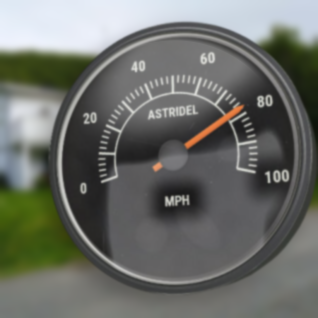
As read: **78** mph
